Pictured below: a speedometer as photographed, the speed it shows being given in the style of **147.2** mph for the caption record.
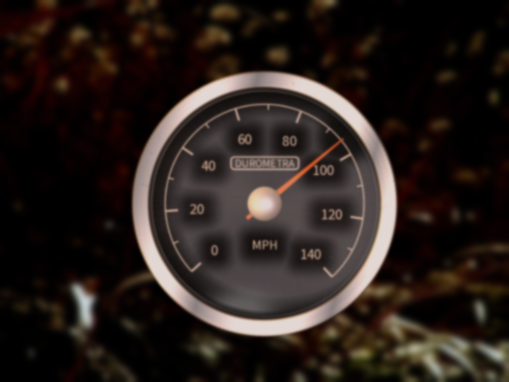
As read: **95** mph
